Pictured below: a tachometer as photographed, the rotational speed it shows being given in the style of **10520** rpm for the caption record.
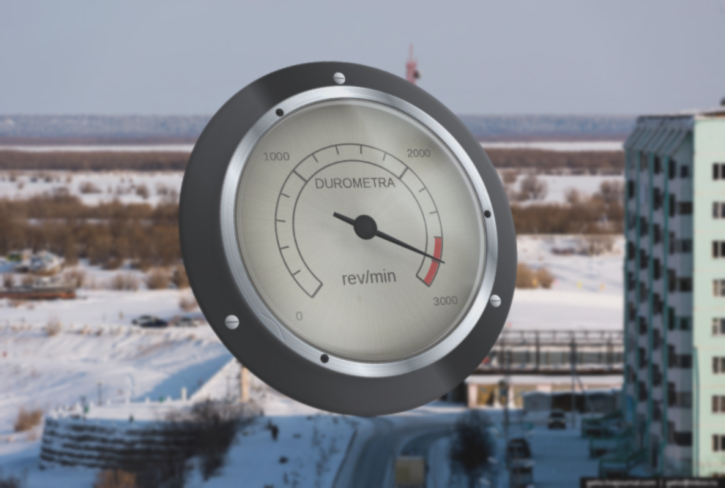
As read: **2800** rpm
